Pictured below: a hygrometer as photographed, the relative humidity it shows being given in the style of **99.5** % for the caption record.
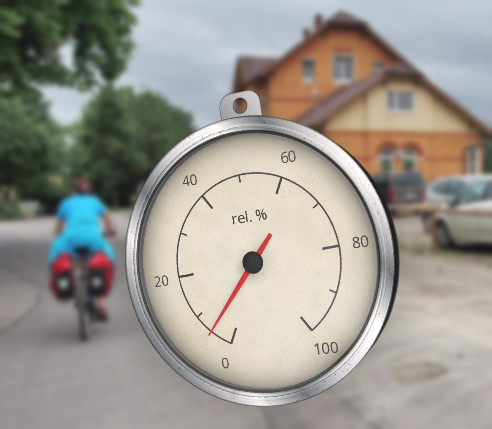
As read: **5** %
